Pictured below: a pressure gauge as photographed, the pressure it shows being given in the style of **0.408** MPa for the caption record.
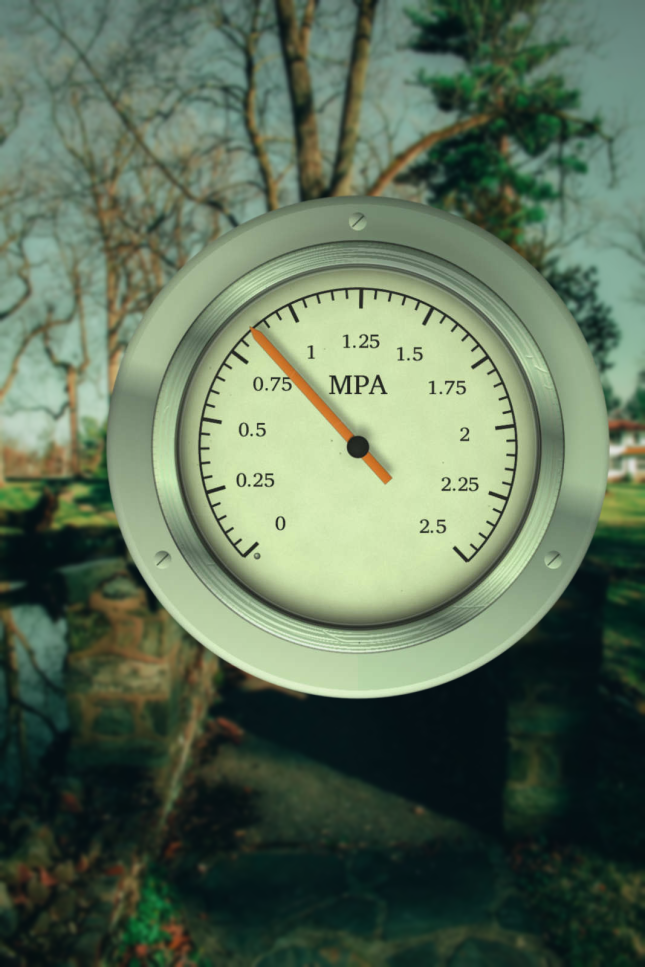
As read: **0.85** MPa
